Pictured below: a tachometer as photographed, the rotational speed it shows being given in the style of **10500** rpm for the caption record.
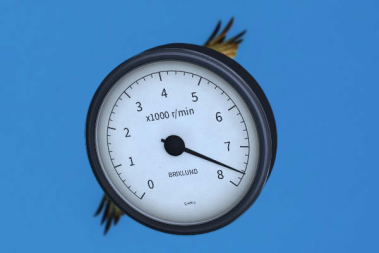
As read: **7600** rpm
